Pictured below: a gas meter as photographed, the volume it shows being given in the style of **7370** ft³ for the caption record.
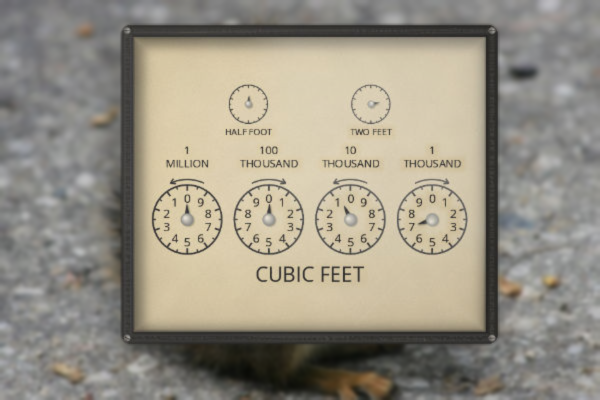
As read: **700** ft³
